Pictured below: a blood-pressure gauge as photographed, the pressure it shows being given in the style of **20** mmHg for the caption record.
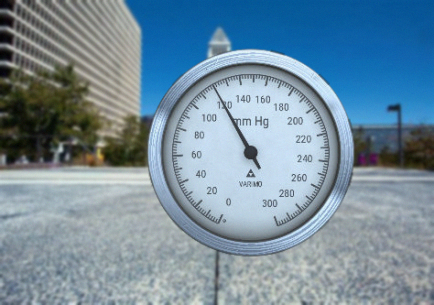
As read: **120** mmHg
